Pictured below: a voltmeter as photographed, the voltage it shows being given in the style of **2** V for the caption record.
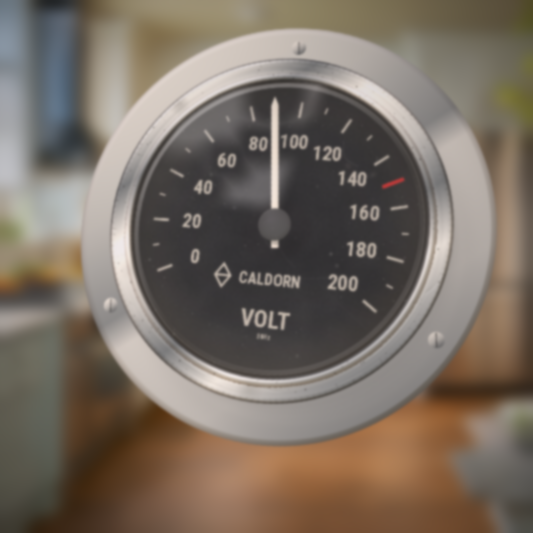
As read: **90** V
